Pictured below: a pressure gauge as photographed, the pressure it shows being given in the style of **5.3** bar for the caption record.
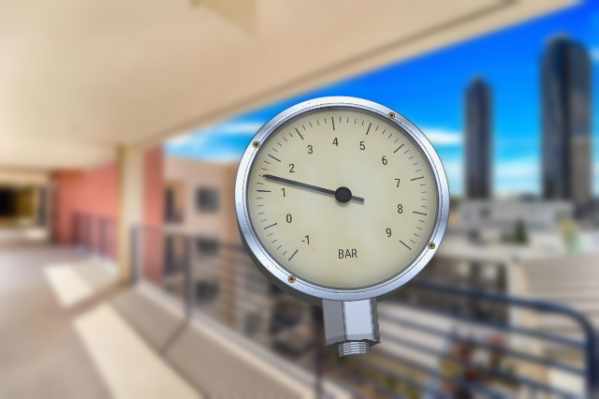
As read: **1.4** bar
